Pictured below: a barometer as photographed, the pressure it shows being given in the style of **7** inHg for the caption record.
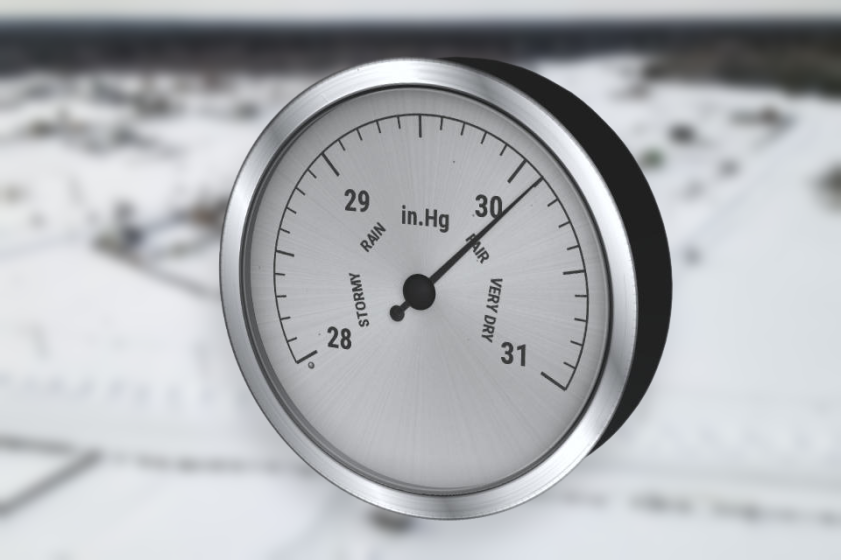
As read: **30.1** inHg
